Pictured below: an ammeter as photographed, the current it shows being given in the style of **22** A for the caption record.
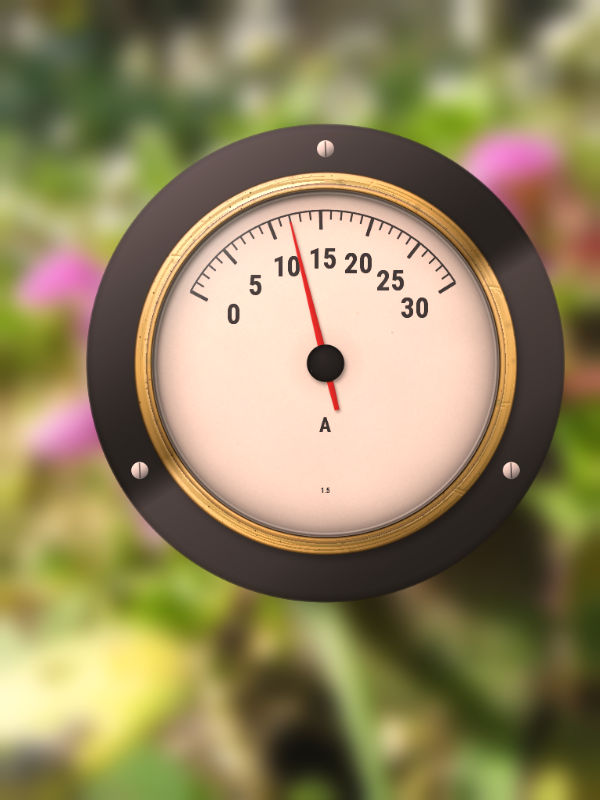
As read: **12** A
